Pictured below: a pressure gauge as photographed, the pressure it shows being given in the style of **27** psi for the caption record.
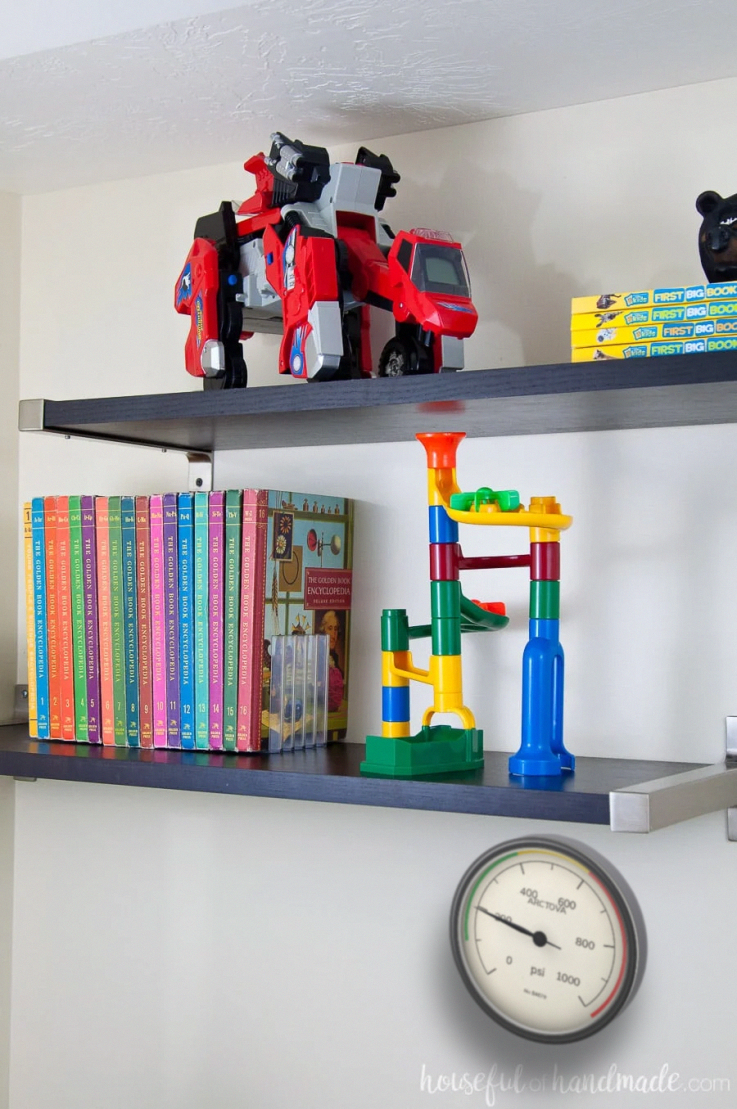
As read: **200** psi
